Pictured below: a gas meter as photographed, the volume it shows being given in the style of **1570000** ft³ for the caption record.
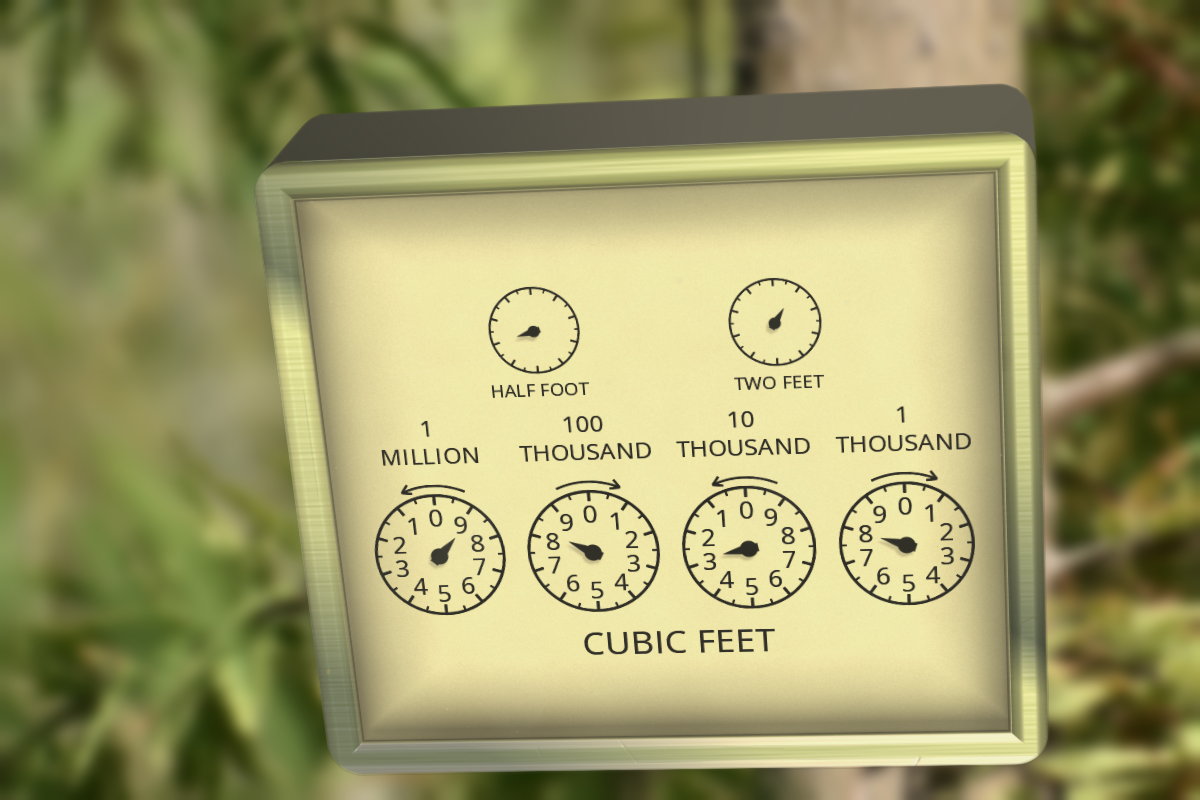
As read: **882800** ft³
